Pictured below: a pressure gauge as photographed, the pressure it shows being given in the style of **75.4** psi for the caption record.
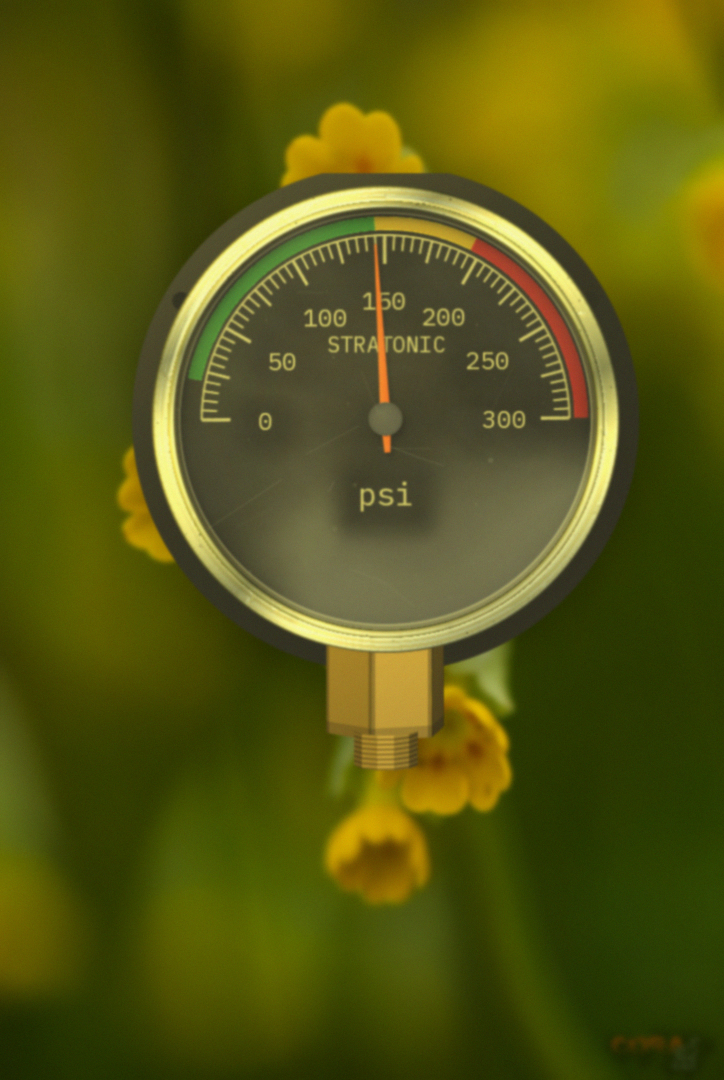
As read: **145** psi
